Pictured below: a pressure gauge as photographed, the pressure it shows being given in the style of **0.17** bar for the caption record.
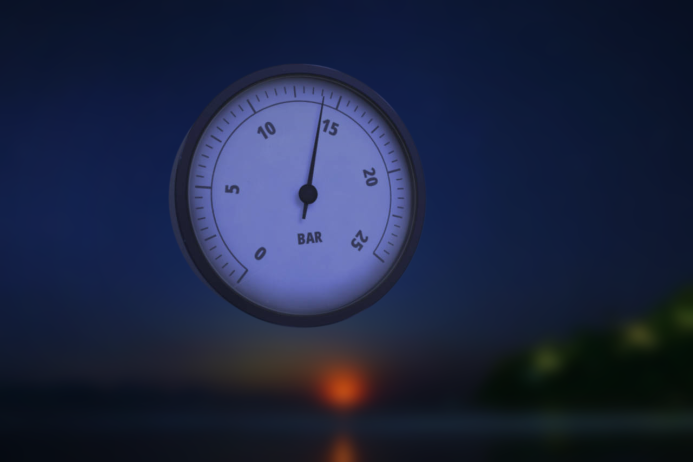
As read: **14** bar
